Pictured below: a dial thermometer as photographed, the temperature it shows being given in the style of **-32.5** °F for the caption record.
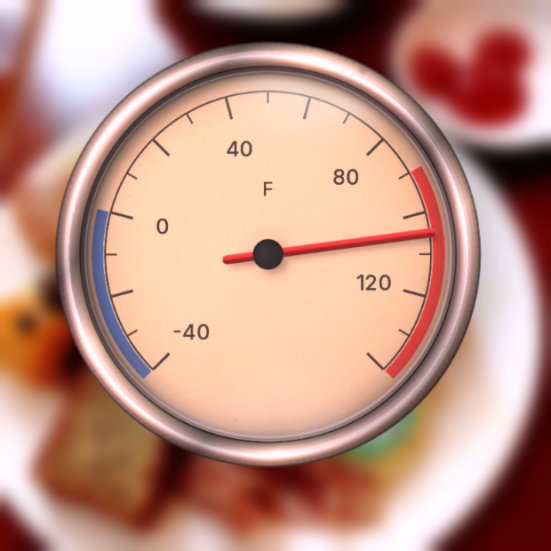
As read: **105** °F
